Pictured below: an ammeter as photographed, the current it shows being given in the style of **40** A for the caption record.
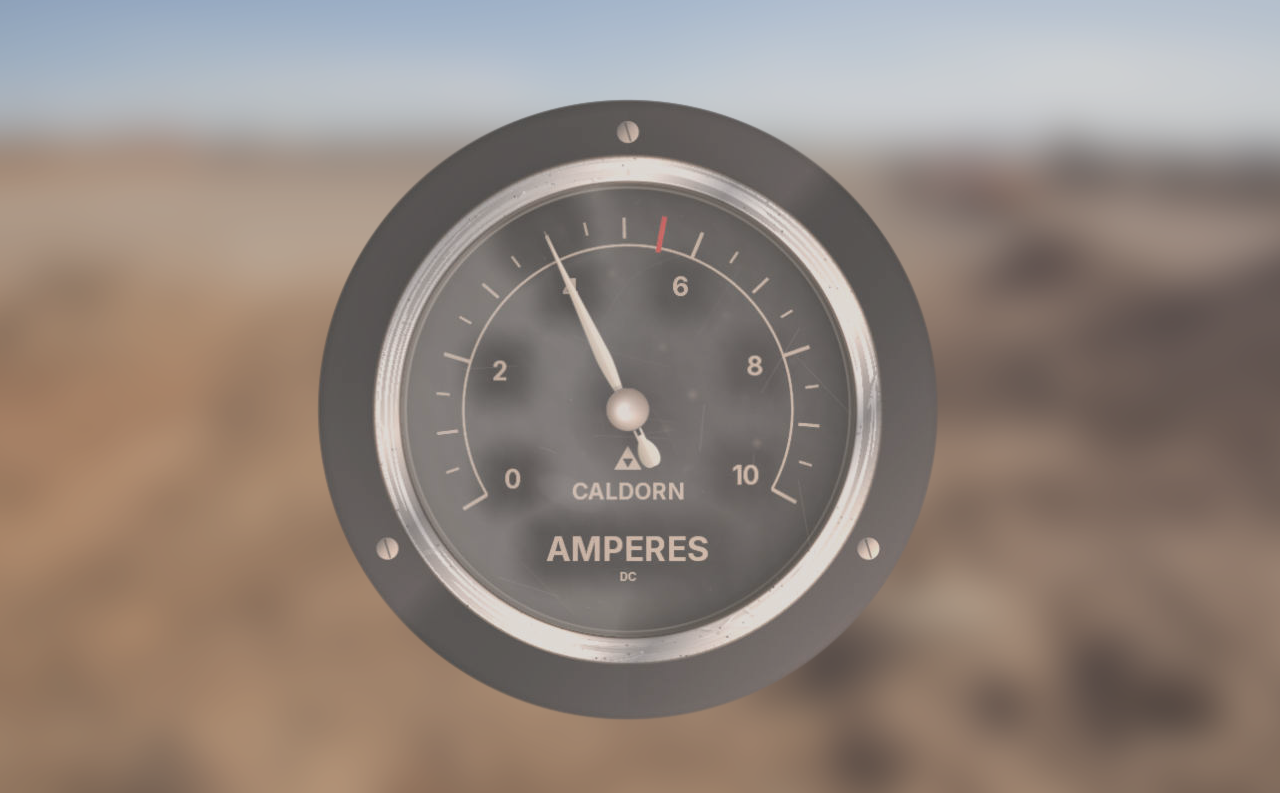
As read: **4** A
